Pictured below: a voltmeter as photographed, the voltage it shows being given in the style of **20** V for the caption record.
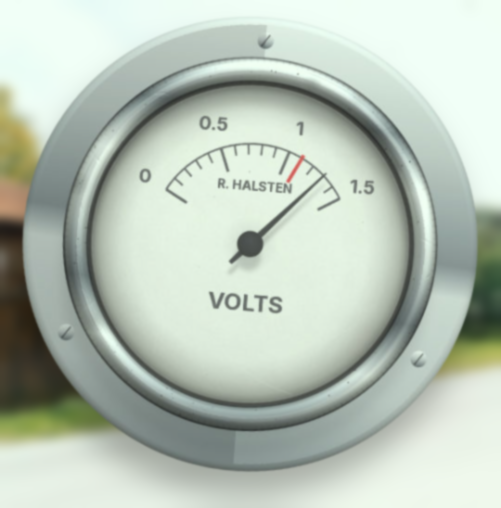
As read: **1.3** V
